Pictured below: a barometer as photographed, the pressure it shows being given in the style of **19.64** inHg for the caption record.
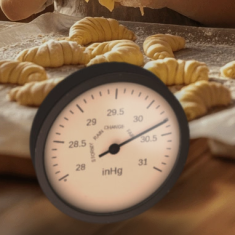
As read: **30.3** inHg
